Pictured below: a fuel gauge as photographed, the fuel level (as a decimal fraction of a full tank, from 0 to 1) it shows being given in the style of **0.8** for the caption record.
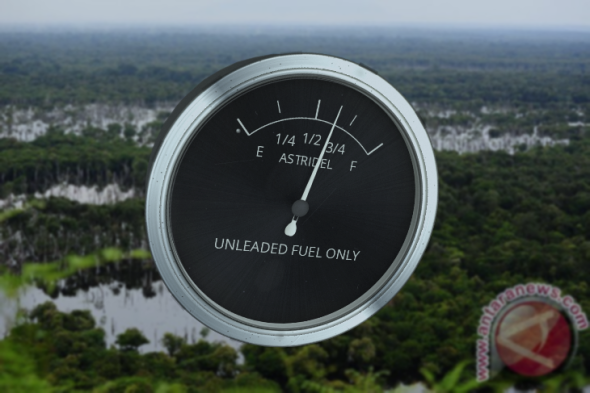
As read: **0.625**
